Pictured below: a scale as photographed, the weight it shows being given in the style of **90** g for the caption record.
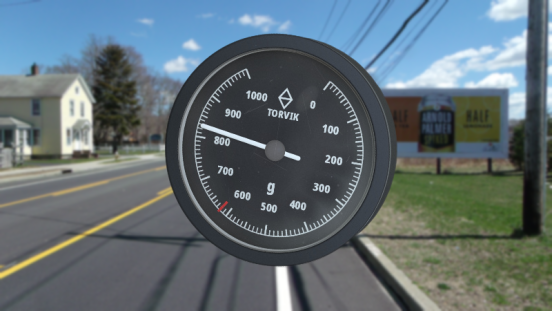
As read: **830** g
